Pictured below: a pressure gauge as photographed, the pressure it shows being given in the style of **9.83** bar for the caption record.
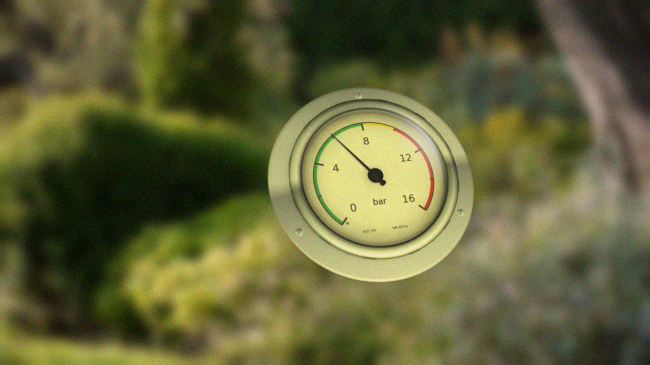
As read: **6** bar
